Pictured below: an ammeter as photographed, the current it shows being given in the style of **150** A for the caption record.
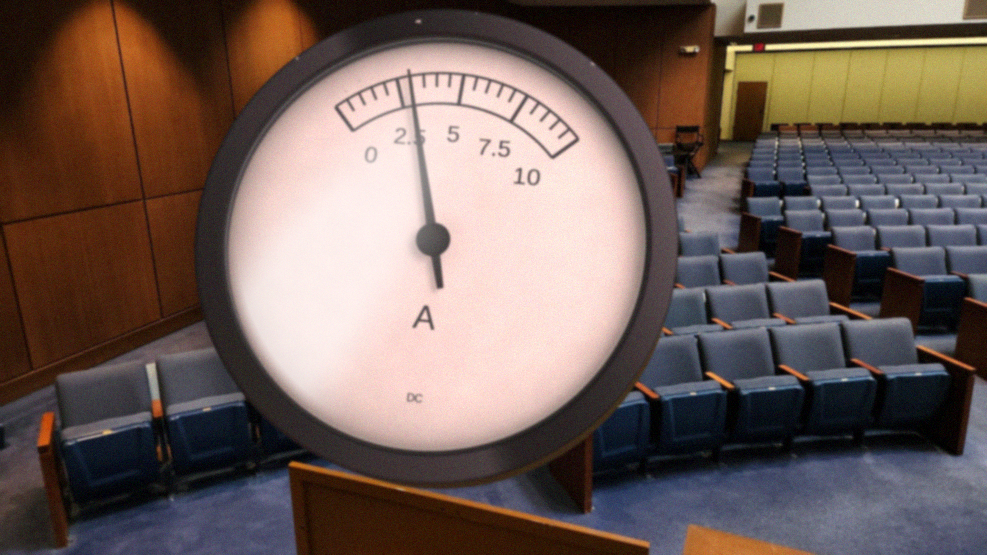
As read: **3** A
